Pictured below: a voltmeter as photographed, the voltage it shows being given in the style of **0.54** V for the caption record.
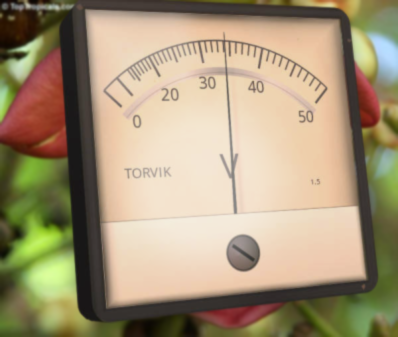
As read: **34** V
